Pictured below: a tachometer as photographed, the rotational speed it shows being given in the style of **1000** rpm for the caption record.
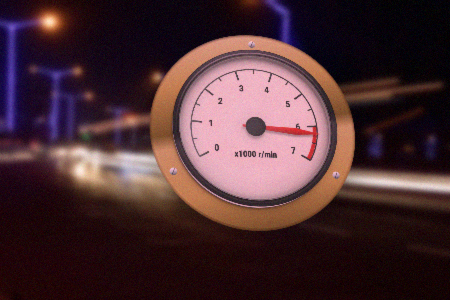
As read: **6250** rpm
